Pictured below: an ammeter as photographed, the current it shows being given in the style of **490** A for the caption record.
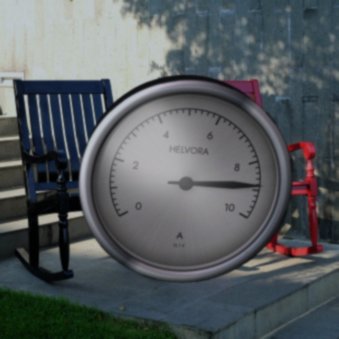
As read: **8.8** A
